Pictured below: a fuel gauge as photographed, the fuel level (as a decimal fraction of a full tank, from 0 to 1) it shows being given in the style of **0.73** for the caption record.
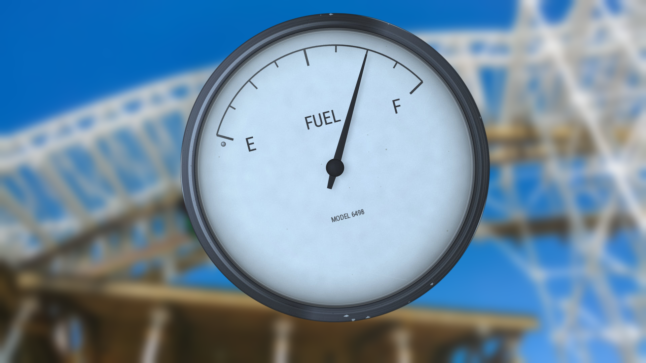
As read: **0.75**
